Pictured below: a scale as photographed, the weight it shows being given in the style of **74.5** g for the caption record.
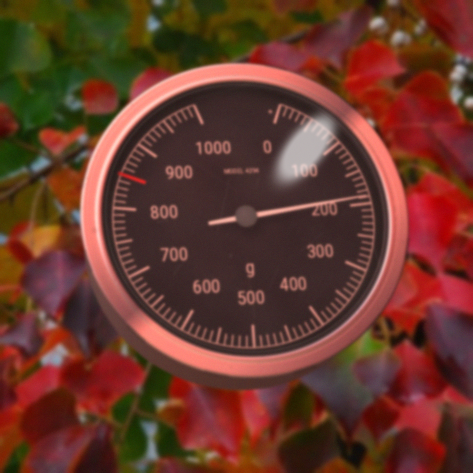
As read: **190** g
